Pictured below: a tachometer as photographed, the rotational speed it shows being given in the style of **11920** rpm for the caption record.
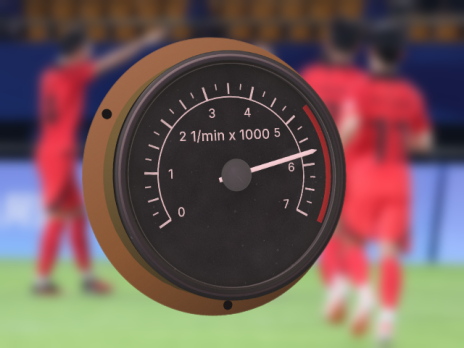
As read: **5750** rpm
